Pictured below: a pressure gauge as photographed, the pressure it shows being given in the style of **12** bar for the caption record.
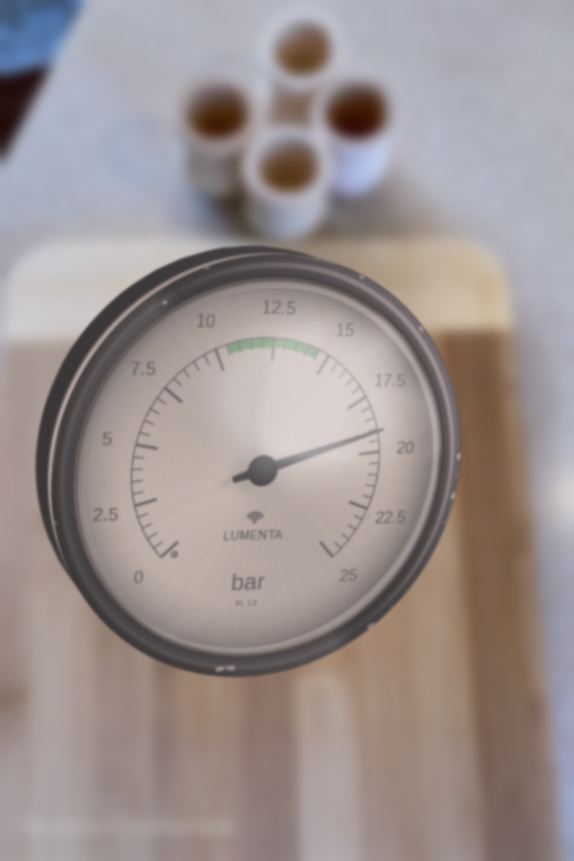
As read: **19** bar
